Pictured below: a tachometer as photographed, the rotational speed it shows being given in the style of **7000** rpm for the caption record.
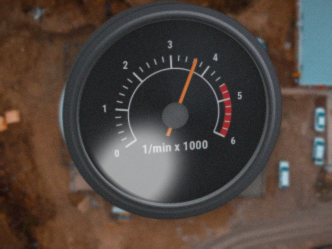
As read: **3600** rpm
